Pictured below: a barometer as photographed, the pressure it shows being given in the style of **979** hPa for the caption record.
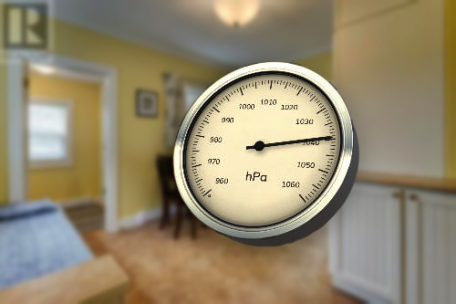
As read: **1040** hPa
